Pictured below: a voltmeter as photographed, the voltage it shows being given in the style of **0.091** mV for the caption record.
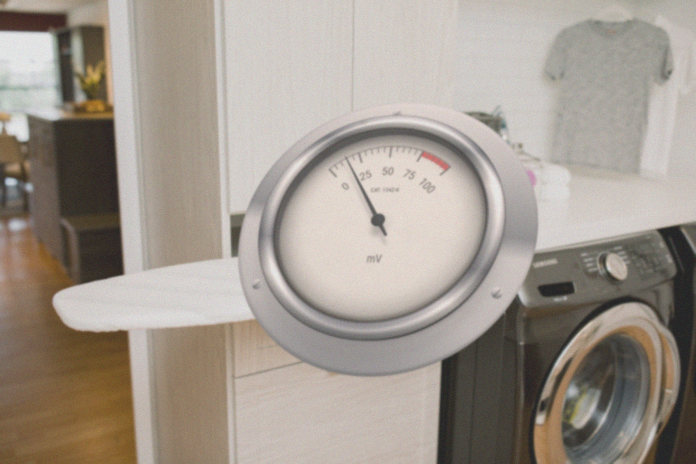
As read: **15** mV
